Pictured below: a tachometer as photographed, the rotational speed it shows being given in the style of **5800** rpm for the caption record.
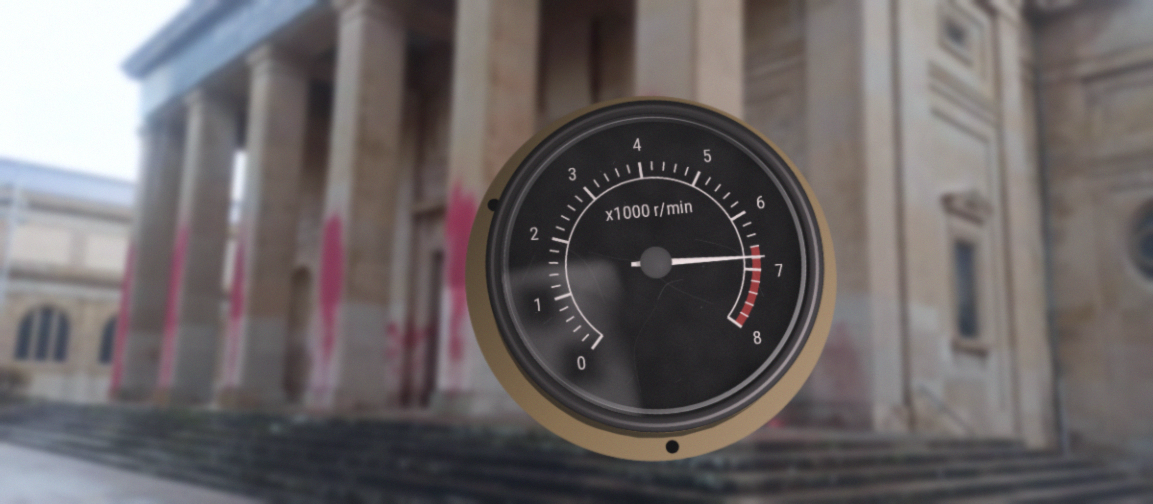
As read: **6800** rpm
